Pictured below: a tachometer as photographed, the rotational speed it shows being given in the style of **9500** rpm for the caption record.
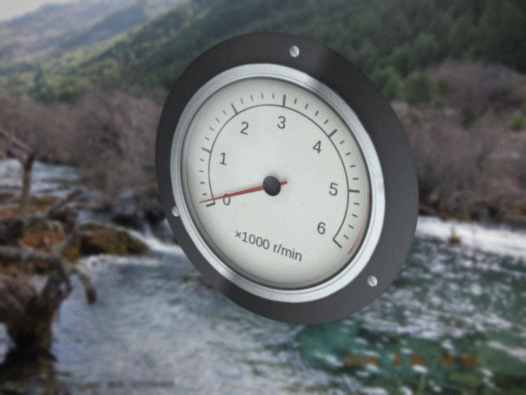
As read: **100** rpm
